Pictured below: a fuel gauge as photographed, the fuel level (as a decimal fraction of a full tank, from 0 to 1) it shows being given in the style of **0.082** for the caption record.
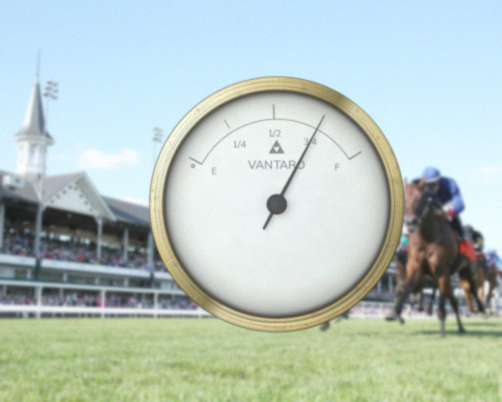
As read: **0.75**
